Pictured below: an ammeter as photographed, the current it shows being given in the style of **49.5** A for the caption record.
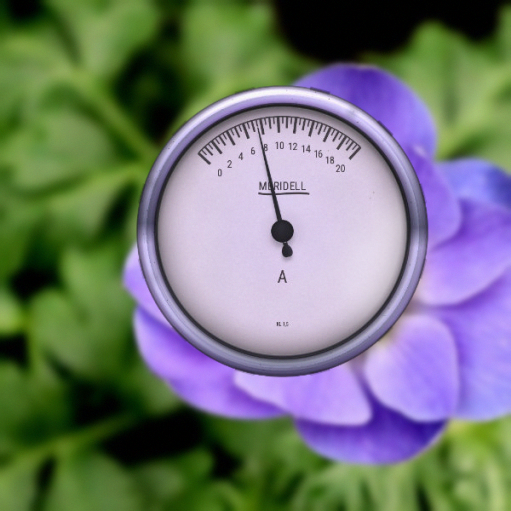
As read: **7.5** A
